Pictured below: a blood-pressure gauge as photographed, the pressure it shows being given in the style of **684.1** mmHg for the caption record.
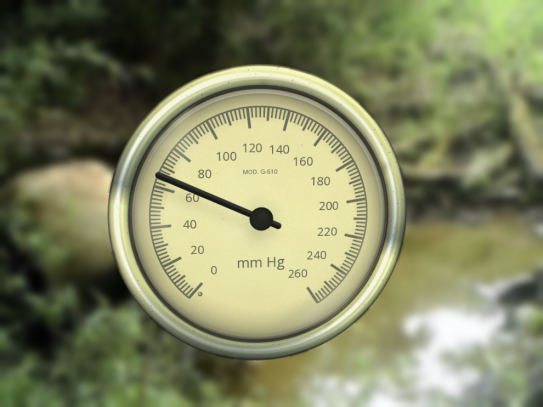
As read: **66** mmHg
